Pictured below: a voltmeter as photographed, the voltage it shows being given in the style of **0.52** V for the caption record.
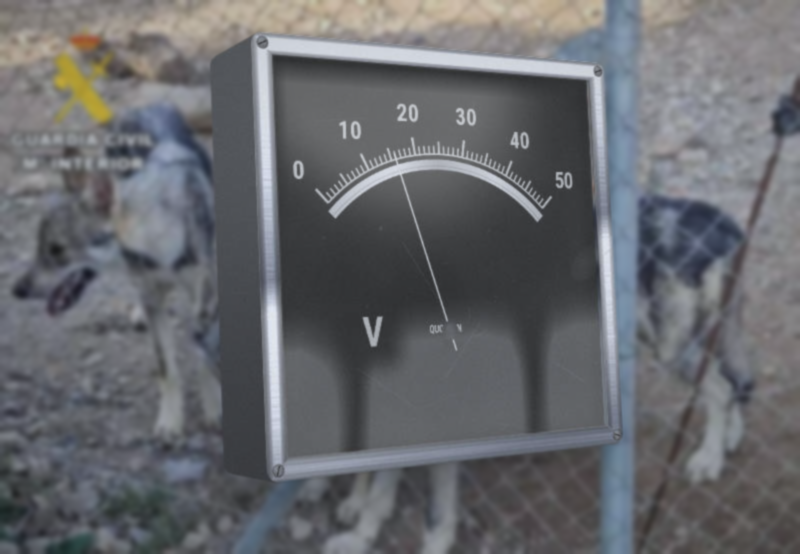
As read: **15** V
